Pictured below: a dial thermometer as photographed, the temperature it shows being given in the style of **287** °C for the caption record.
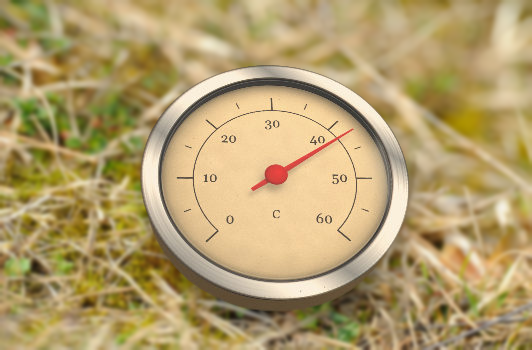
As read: **42.5** °C
